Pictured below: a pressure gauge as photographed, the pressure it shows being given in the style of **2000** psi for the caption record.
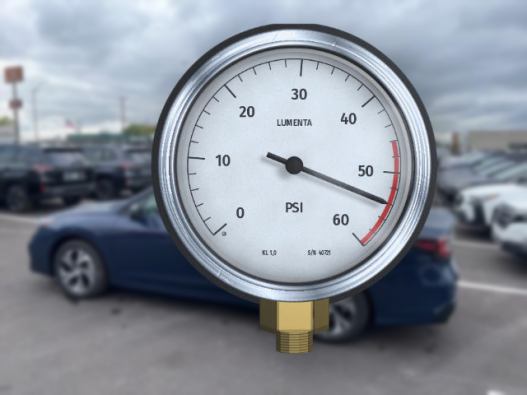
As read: **54** psi
